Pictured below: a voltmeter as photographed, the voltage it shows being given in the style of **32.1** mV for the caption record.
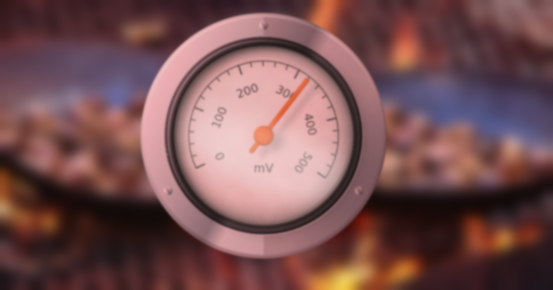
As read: **320** mV
